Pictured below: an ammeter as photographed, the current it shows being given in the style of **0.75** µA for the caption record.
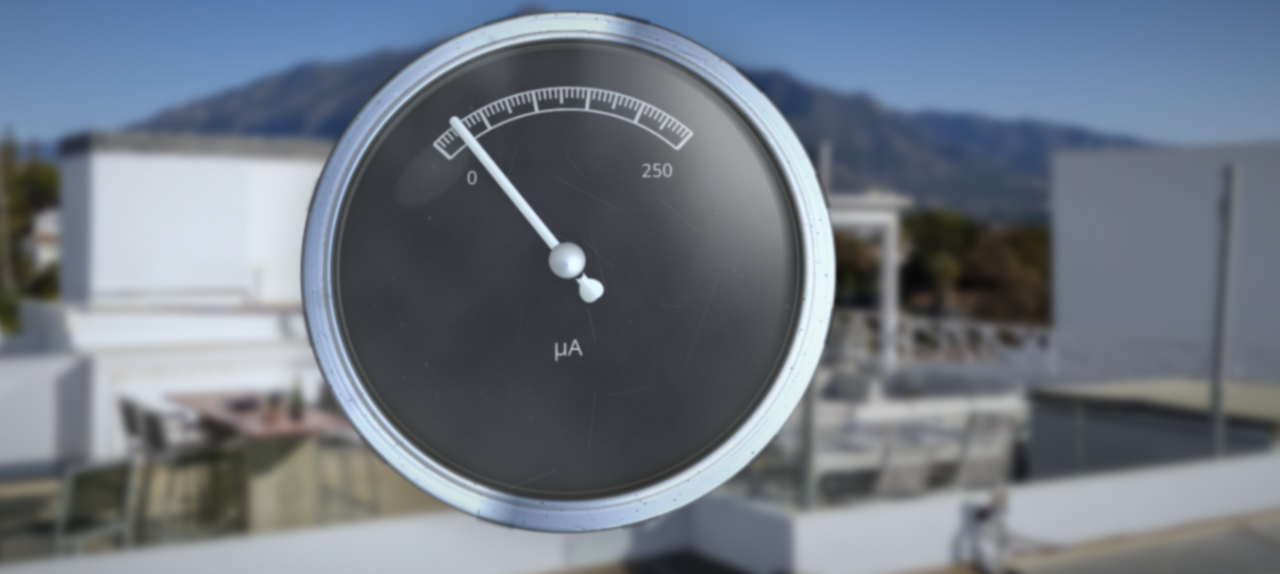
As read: **25** µA
